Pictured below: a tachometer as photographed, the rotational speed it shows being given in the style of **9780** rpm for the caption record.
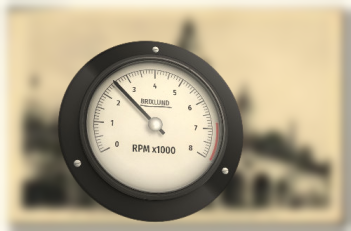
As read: **2500** rpm
